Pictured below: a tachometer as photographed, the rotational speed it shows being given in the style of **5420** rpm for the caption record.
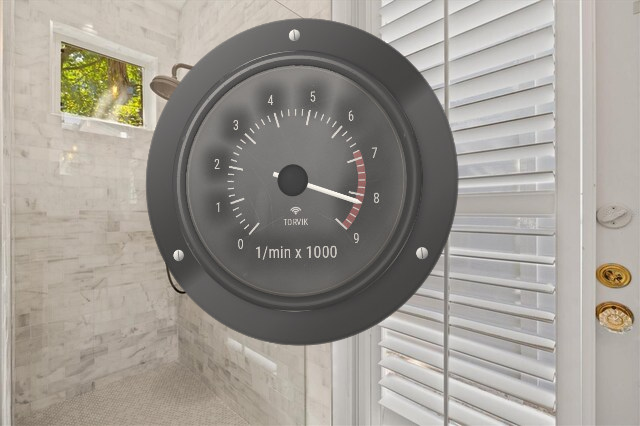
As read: **8200** rpm
